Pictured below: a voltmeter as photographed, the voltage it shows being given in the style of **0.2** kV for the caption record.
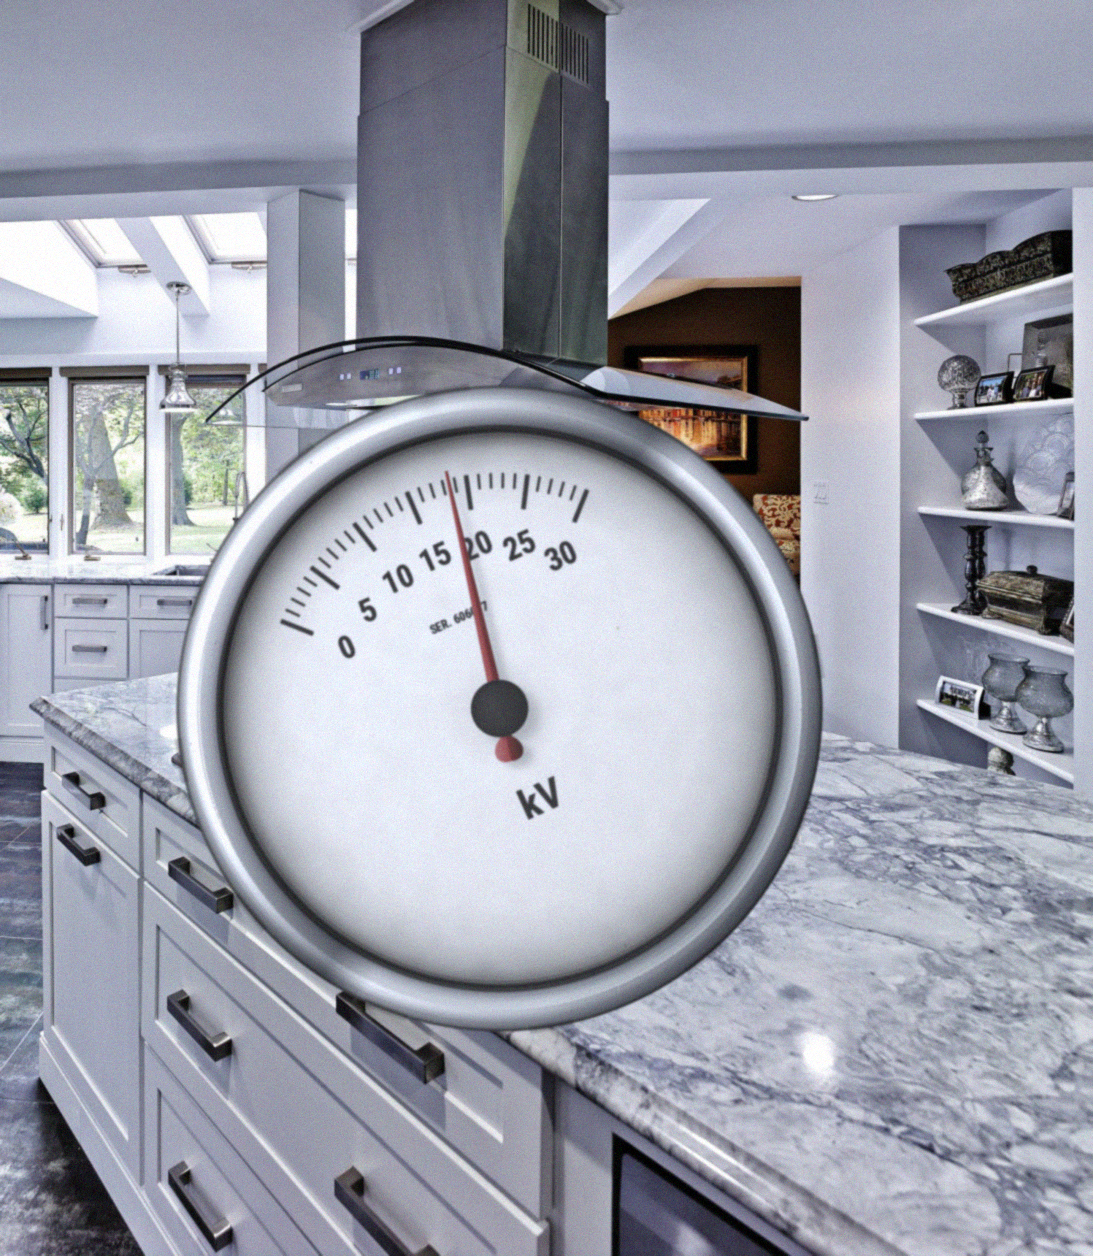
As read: **18.5** kV
